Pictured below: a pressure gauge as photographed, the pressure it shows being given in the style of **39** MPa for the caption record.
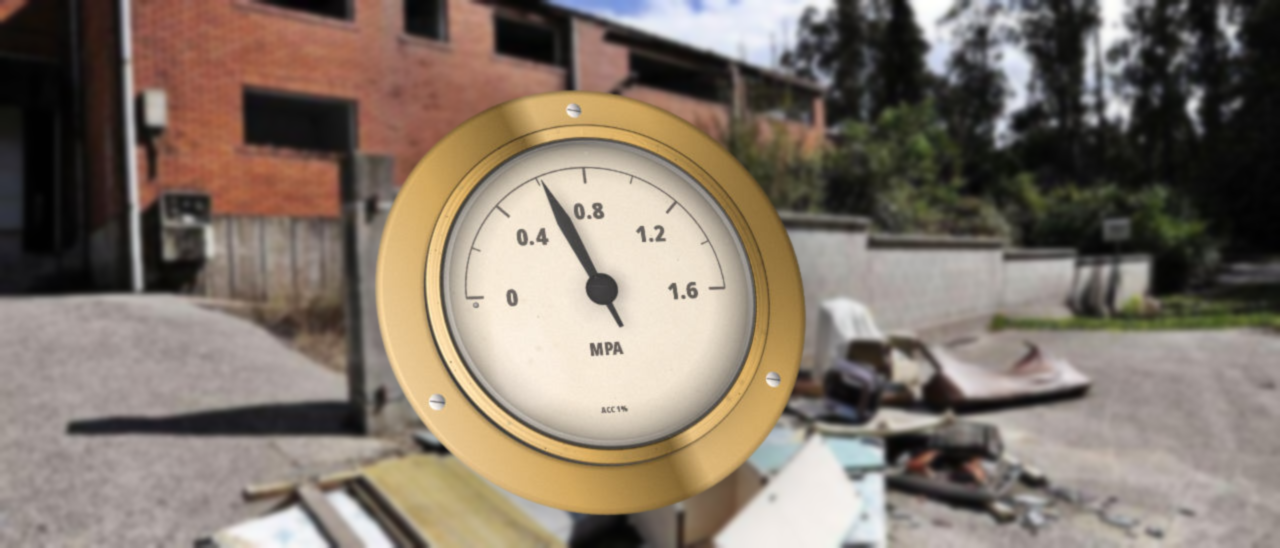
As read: **0.6** MPa
